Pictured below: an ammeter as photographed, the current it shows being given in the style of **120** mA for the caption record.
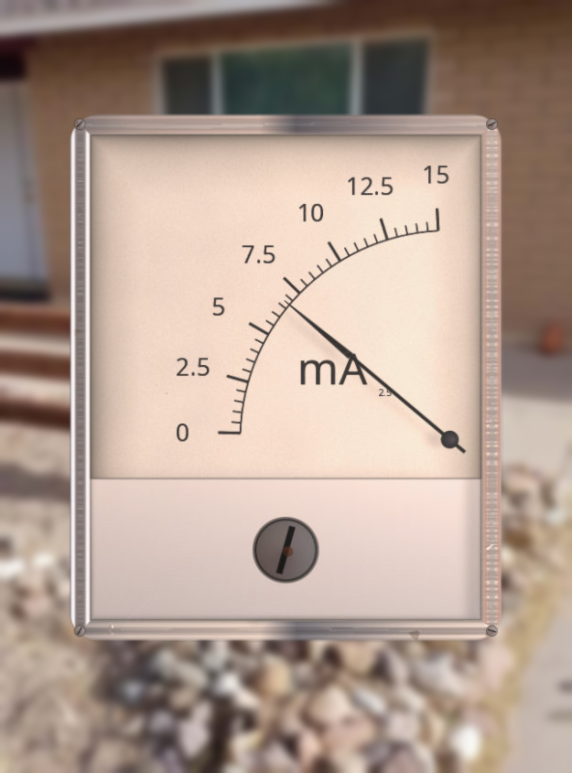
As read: **6.75** mA
